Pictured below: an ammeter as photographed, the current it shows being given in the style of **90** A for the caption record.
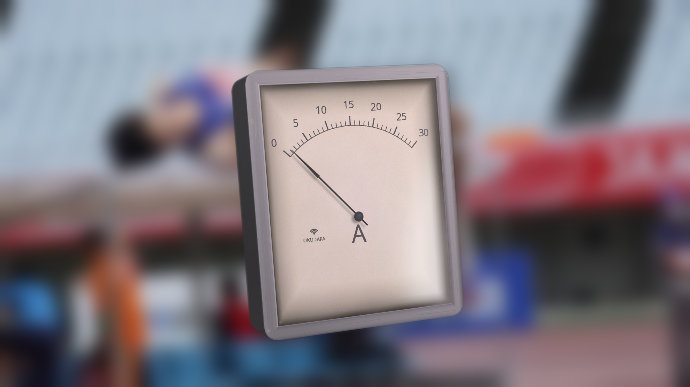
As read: **1** A
